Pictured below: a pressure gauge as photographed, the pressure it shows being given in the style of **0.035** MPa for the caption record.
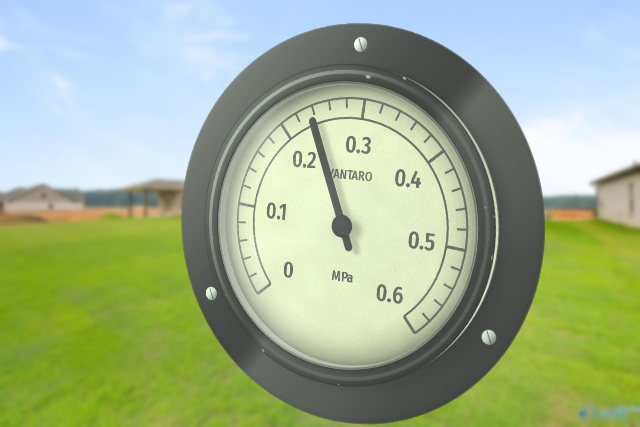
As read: **0.24** MPa
